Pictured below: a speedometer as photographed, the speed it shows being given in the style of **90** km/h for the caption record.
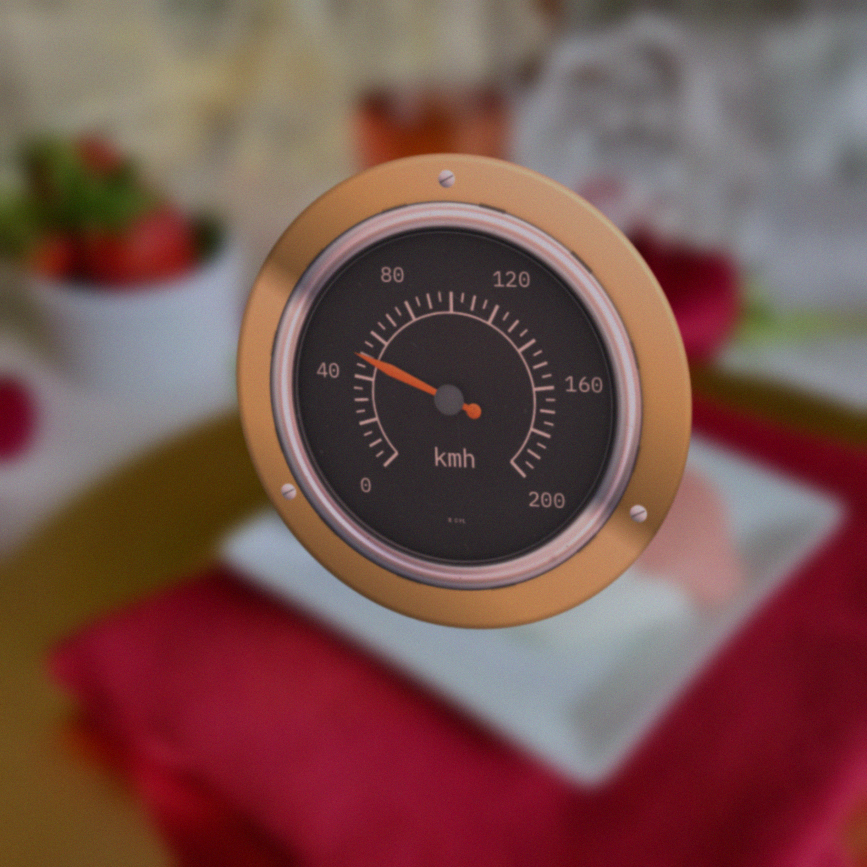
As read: **50** km/h
